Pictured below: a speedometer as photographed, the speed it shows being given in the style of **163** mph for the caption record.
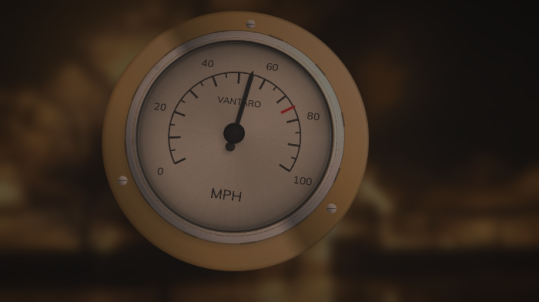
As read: **55** mph
